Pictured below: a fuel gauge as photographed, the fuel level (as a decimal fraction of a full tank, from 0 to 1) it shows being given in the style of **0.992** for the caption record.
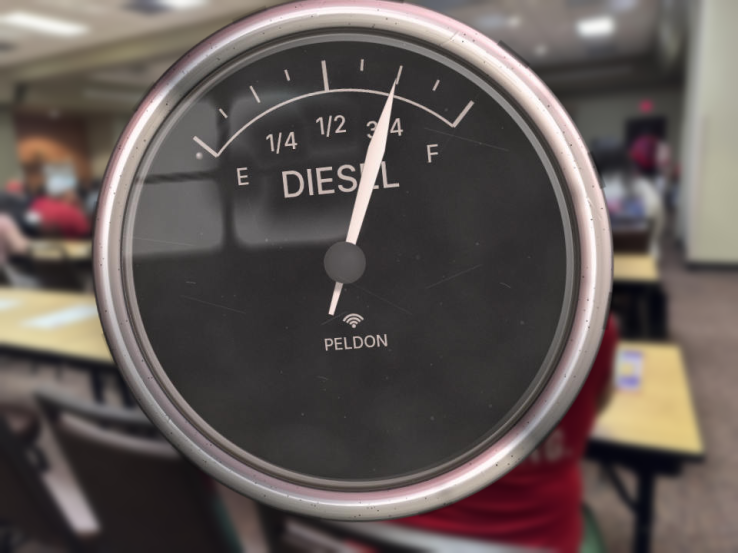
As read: **0.75**
